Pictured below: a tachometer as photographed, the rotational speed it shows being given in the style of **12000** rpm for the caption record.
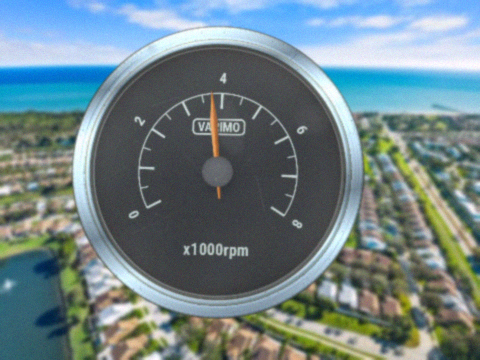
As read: **3750** rpm
